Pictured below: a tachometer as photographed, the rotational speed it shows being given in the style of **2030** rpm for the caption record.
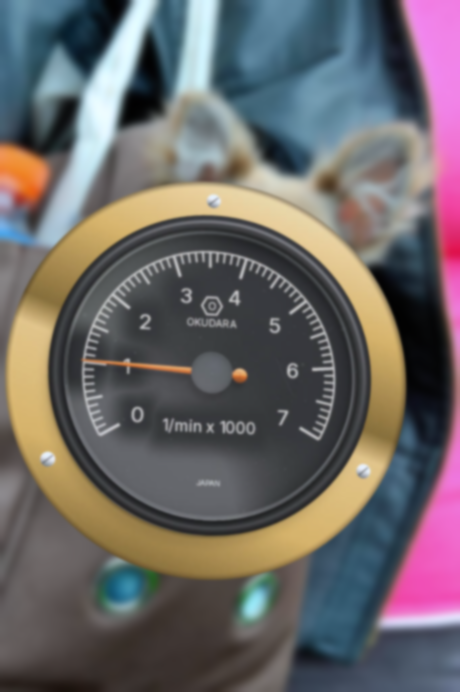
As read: **1000** rpm
